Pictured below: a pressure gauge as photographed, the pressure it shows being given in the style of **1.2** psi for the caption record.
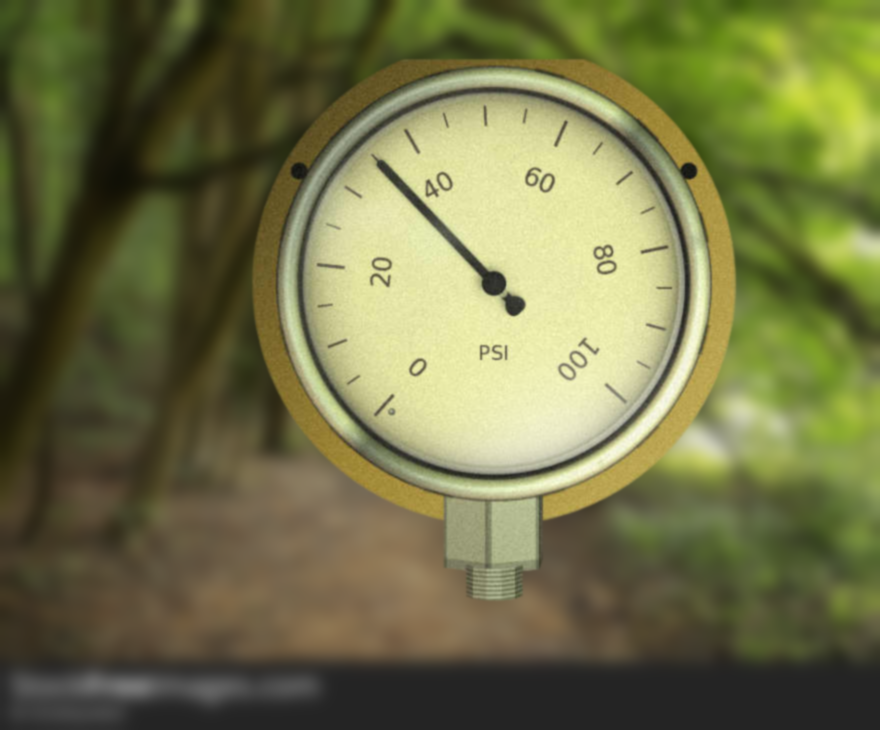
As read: **35** psi
